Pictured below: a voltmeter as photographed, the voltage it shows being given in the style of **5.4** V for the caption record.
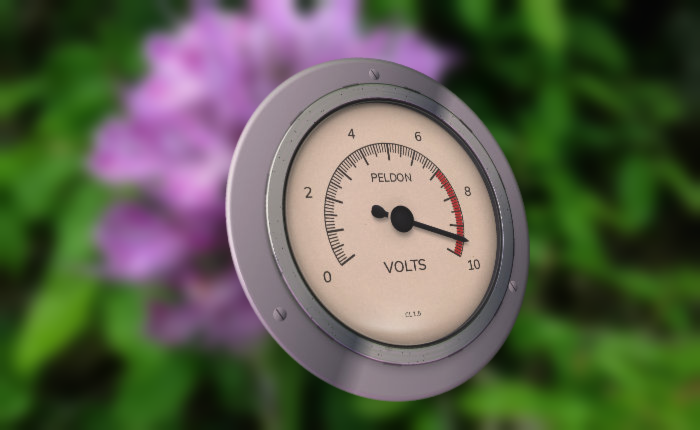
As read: **9.5** V
